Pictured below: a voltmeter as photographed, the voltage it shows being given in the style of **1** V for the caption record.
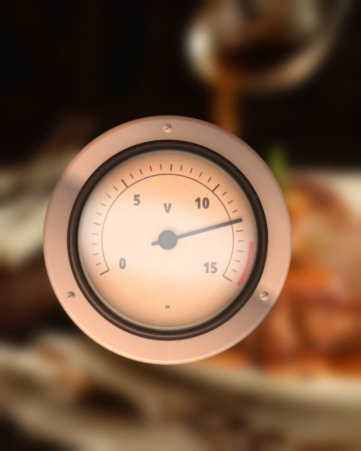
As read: **12** V
